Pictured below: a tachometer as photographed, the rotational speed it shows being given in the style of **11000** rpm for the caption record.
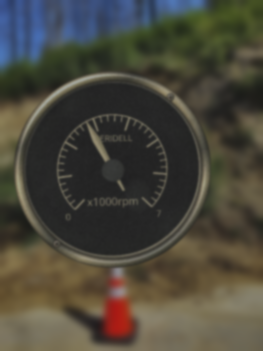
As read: **2800** rpm
